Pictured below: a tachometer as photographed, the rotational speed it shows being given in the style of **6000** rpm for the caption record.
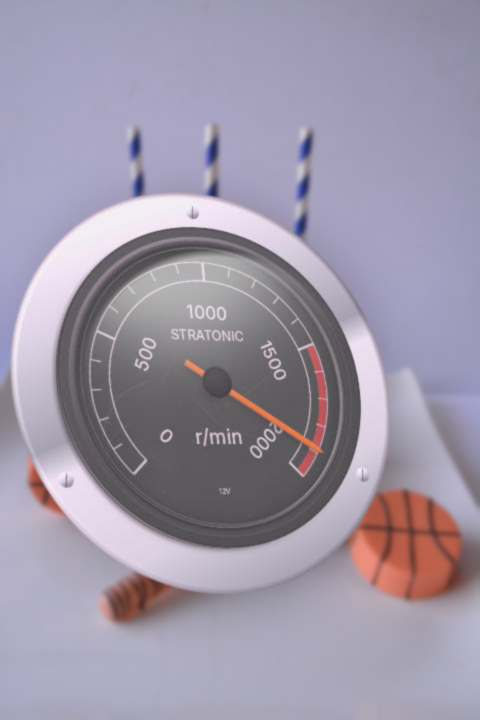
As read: **1900** rpm
